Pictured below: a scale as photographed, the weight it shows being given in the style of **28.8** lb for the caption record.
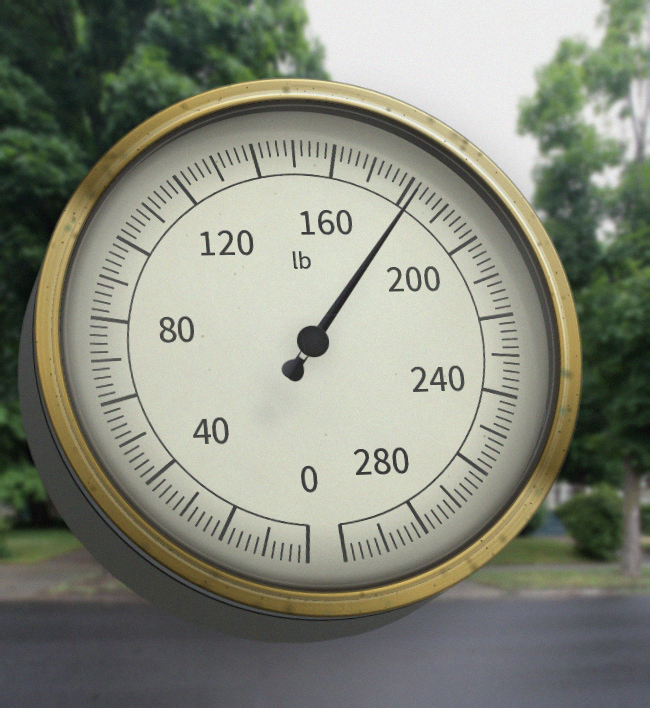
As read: **182** lb
